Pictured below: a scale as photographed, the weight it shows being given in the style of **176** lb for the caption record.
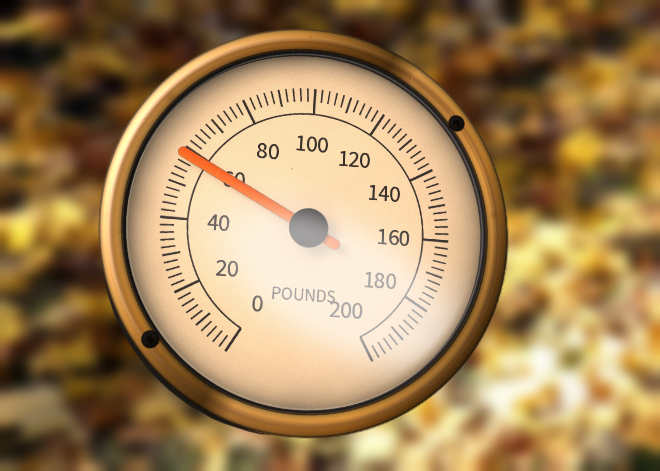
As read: **58** lb
